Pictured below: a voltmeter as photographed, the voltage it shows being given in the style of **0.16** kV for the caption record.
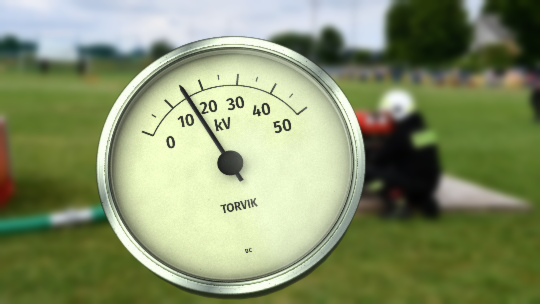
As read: **15** kV
